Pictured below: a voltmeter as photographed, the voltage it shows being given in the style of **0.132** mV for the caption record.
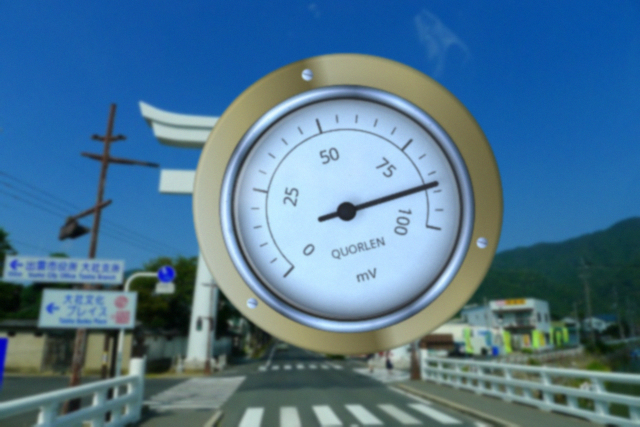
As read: **87.5** mV
